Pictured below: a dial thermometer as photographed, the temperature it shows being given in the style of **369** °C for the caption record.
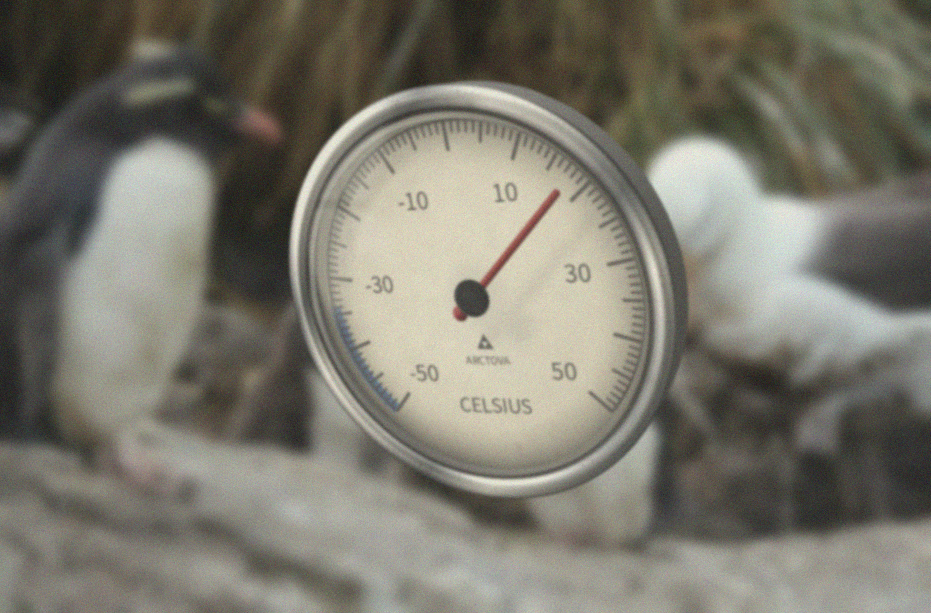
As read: **18** °C
